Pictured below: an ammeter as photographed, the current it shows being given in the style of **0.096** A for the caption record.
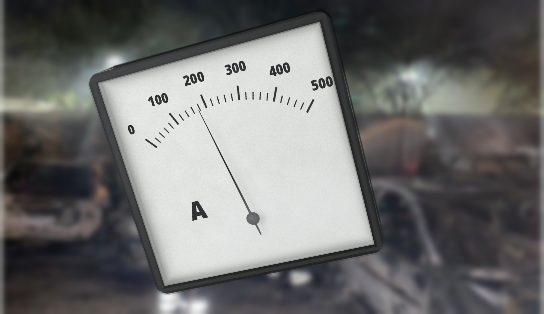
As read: **180** A
